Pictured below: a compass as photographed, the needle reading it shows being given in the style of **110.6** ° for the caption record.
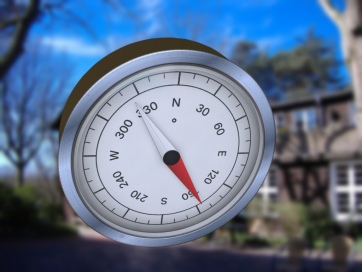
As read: **145** °
